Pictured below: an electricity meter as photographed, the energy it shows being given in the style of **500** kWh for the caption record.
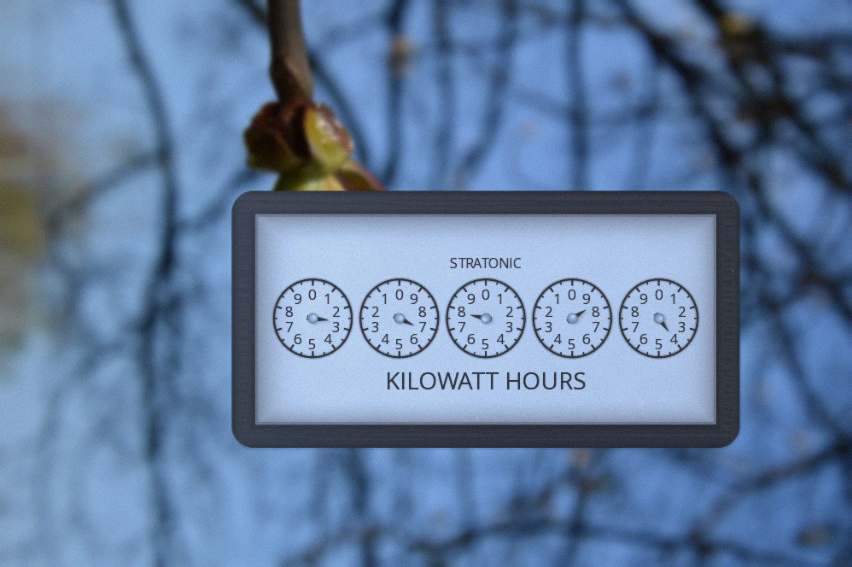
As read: **26784** kWh
